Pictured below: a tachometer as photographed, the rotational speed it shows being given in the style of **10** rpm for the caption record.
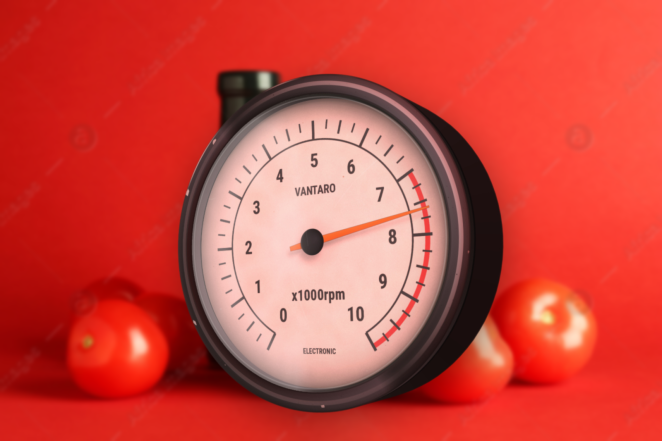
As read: **7625** rpm
